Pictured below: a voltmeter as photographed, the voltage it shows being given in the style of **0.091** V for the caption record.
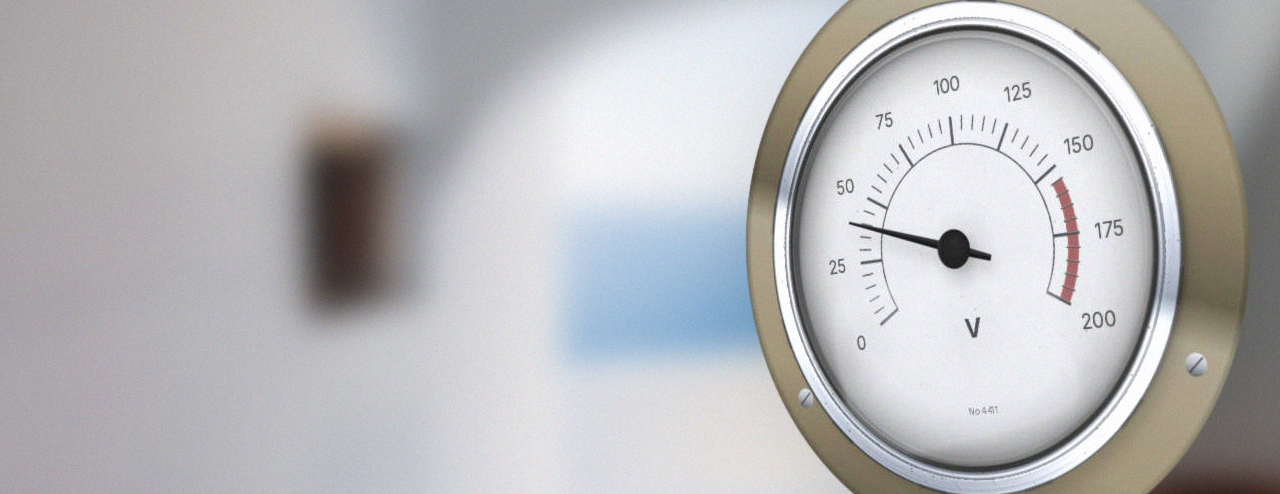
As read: **40** V
